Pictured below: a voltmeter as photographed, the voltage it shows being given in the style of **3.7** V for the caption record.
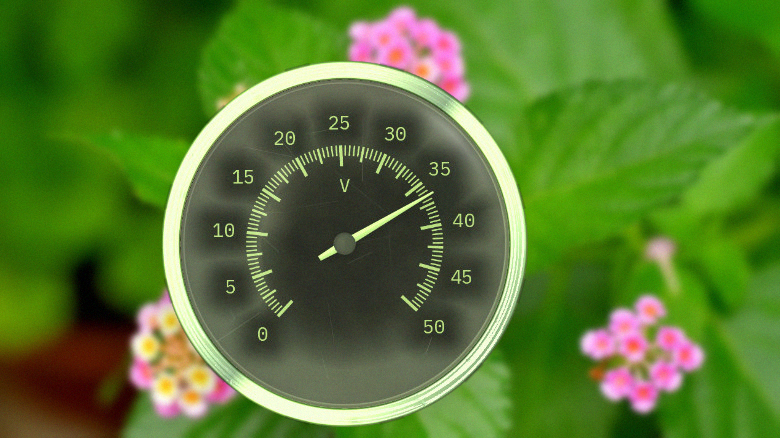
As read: **36.5** V
